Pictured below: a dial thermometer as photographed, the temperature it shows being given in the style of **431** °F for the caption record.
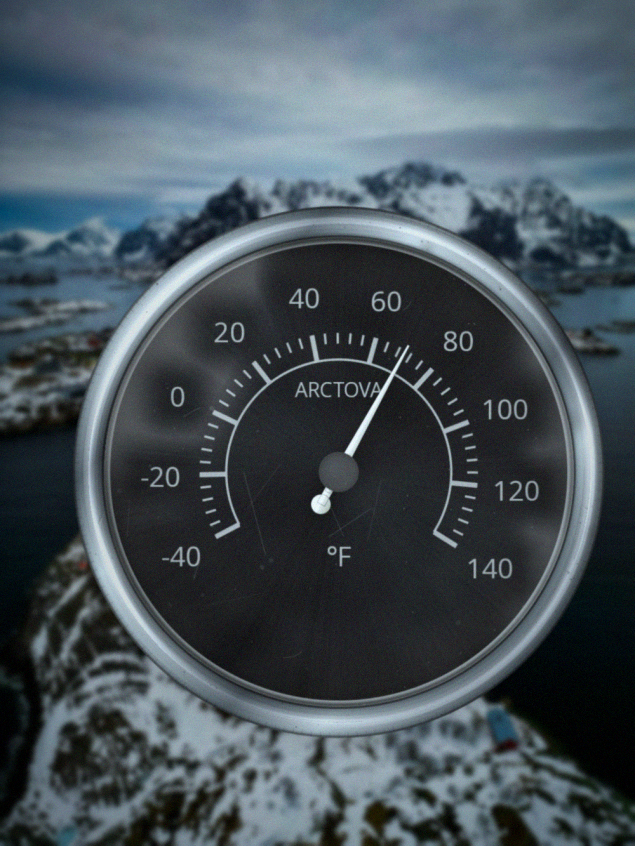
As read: **70** °F
